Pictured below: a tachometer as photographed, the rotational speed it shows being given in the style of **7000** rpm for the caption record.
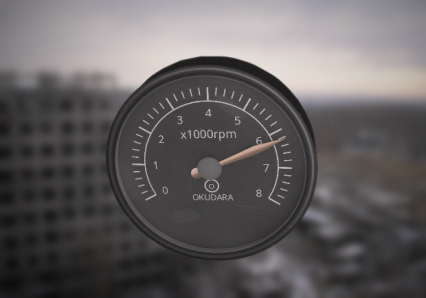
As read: **6200** rpm
